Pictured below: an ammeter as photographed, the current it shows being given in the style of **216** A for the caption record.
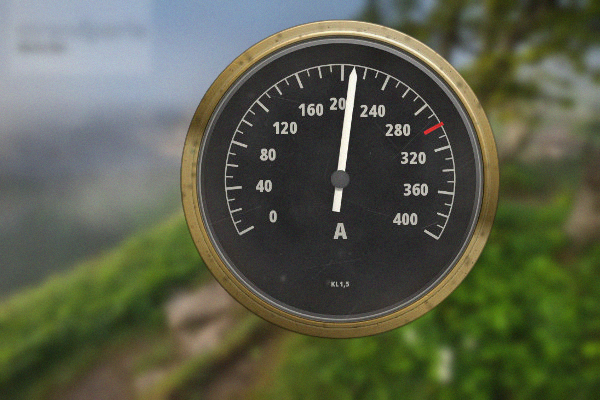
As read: **210** A
